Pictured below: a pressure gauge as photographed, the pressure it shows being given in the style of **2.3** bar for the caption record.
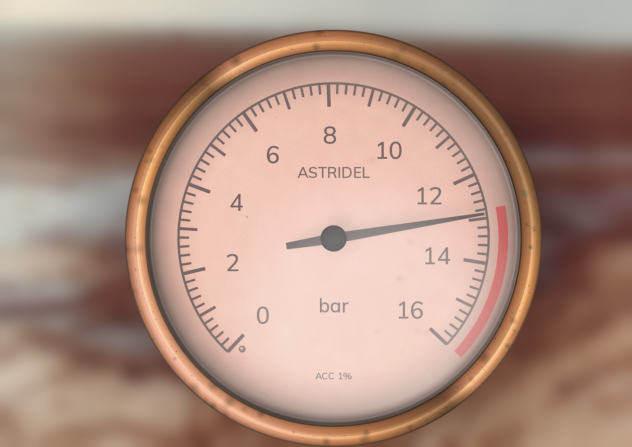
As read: **12.9** bar
